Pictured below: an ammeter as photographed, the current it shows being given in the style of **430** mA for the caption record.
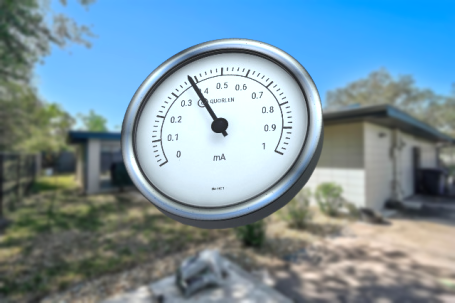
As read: **0.38** mA
